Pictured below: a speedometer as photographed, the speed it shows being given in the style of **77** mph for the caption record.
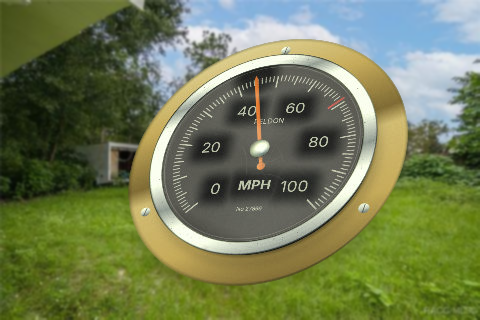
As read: **45** mph
